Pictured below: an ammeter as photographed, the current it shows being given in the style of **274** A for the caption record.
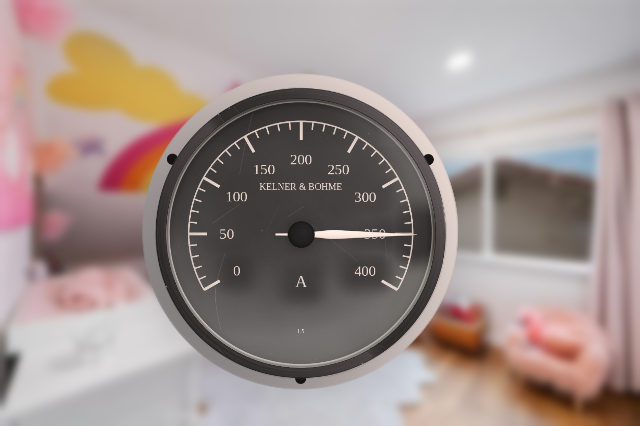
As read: **350** A
